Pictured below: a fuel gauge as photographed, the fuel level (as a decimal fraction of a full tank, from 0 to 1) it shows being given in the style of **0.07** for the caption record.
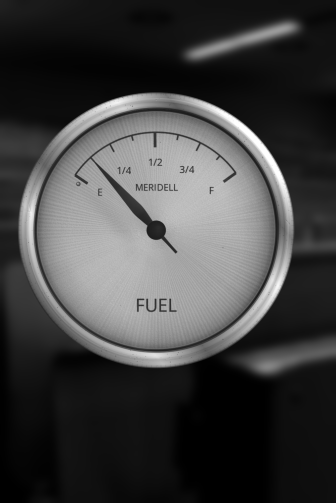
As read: **0.125**
